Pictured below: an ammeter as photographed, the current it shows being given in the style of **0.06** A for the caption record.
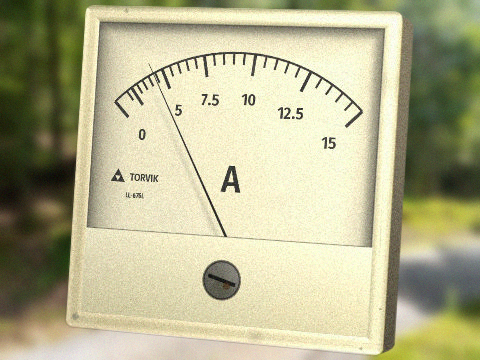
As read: **4.5** A
